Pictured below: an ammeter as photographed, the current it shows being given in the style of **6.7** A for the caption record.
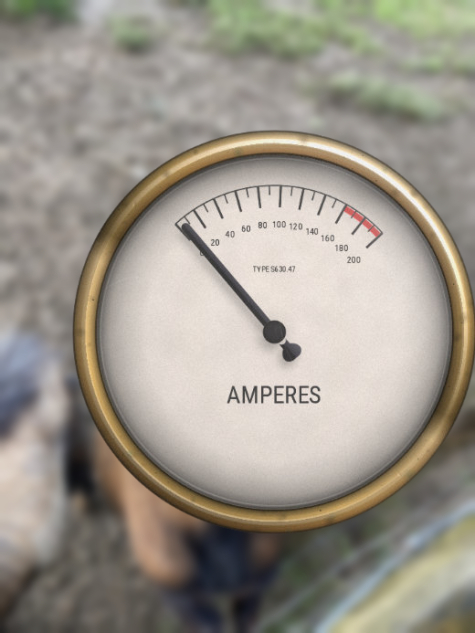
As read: **5** A
